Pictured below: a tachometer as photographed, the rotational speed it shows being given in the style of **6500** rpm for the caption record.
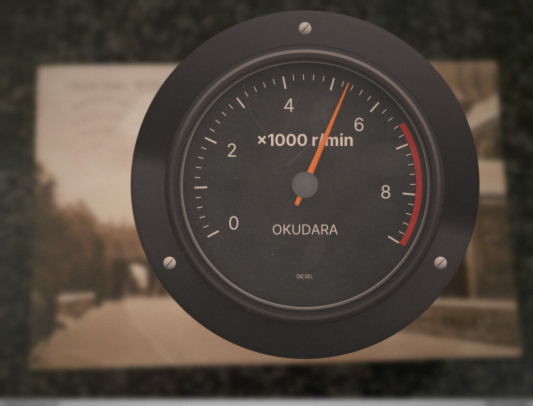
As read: **5300** rpm
